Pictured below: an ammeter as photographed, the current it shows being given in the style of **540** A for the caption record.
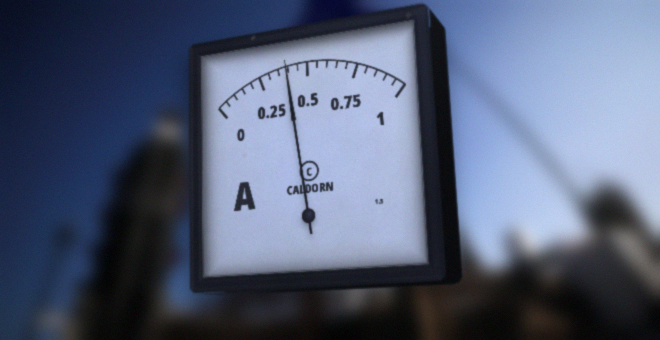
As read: **0.4** A
